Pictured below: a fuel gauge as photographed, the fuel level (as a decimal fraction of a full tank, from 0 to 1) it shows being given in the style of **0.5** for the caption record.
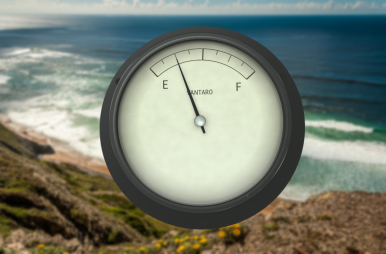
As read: **0.25**
